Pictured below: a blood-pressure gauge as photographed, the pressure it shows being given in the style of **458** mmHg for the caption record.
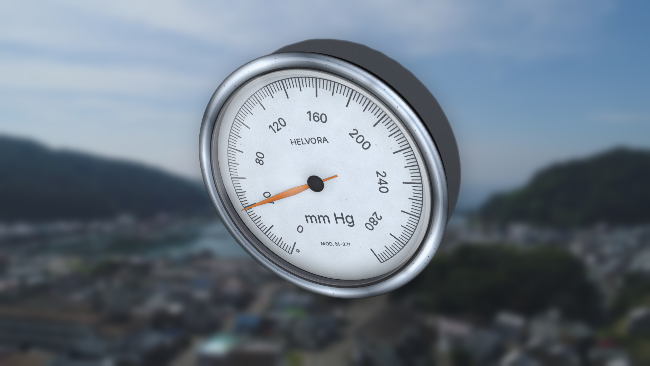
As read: **40** mmHg
